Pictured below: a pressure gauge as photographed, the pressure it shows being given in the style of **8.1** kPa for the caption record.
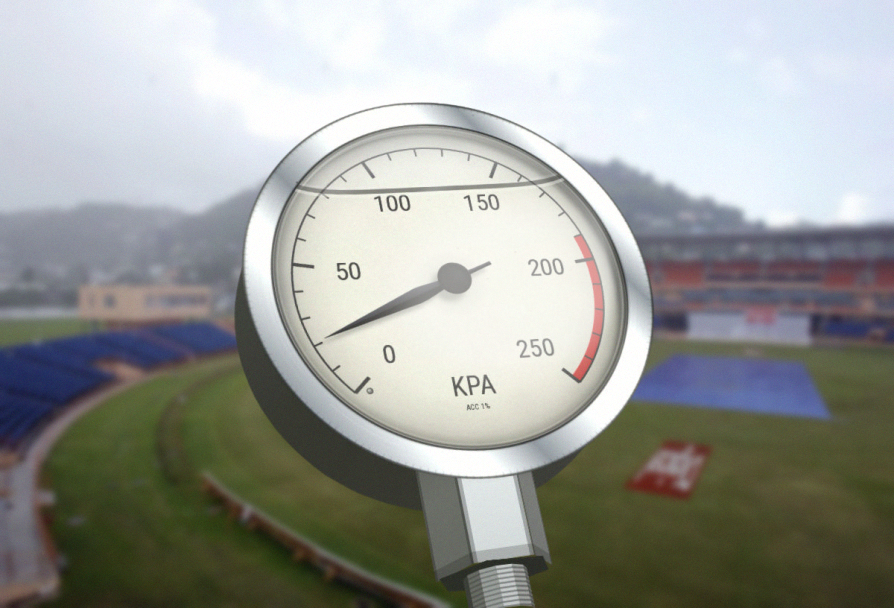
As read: **20** kPa
